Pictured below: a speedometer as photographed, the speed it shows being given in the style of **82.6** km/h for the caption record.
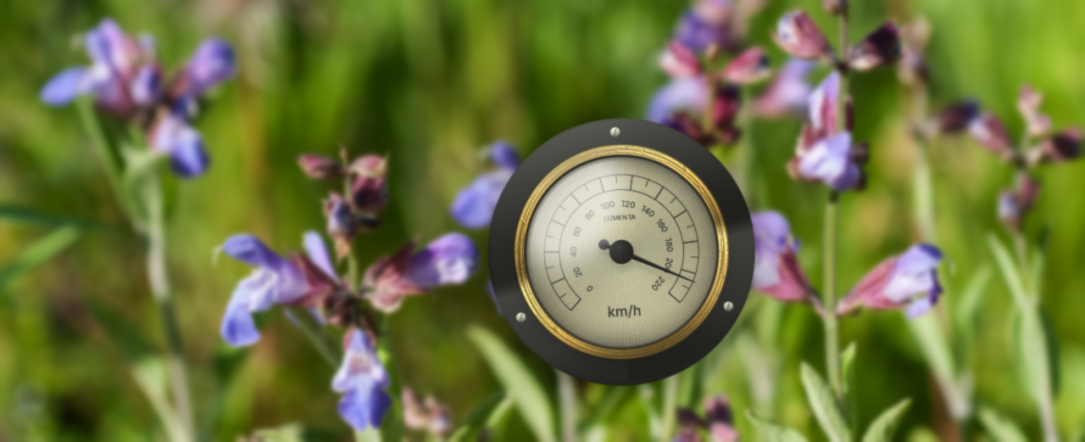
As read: **205** km/h
